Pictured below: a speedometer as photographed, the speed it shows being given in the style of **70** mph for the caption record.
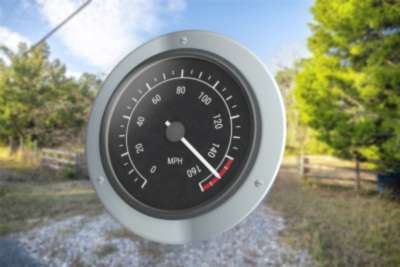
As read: **150** mph
